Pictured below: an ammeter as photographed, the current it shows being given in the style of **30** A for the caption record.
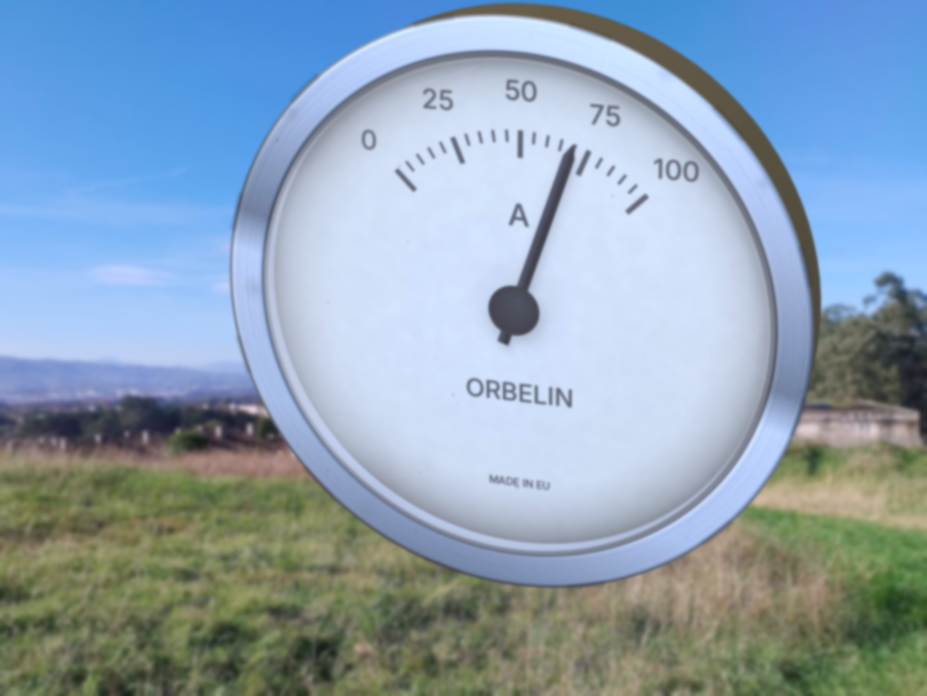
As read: **70** A
